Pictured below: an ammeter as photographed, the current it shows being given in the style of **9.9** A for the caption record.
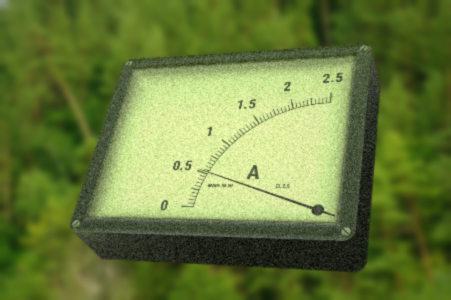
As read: **0.5** A
